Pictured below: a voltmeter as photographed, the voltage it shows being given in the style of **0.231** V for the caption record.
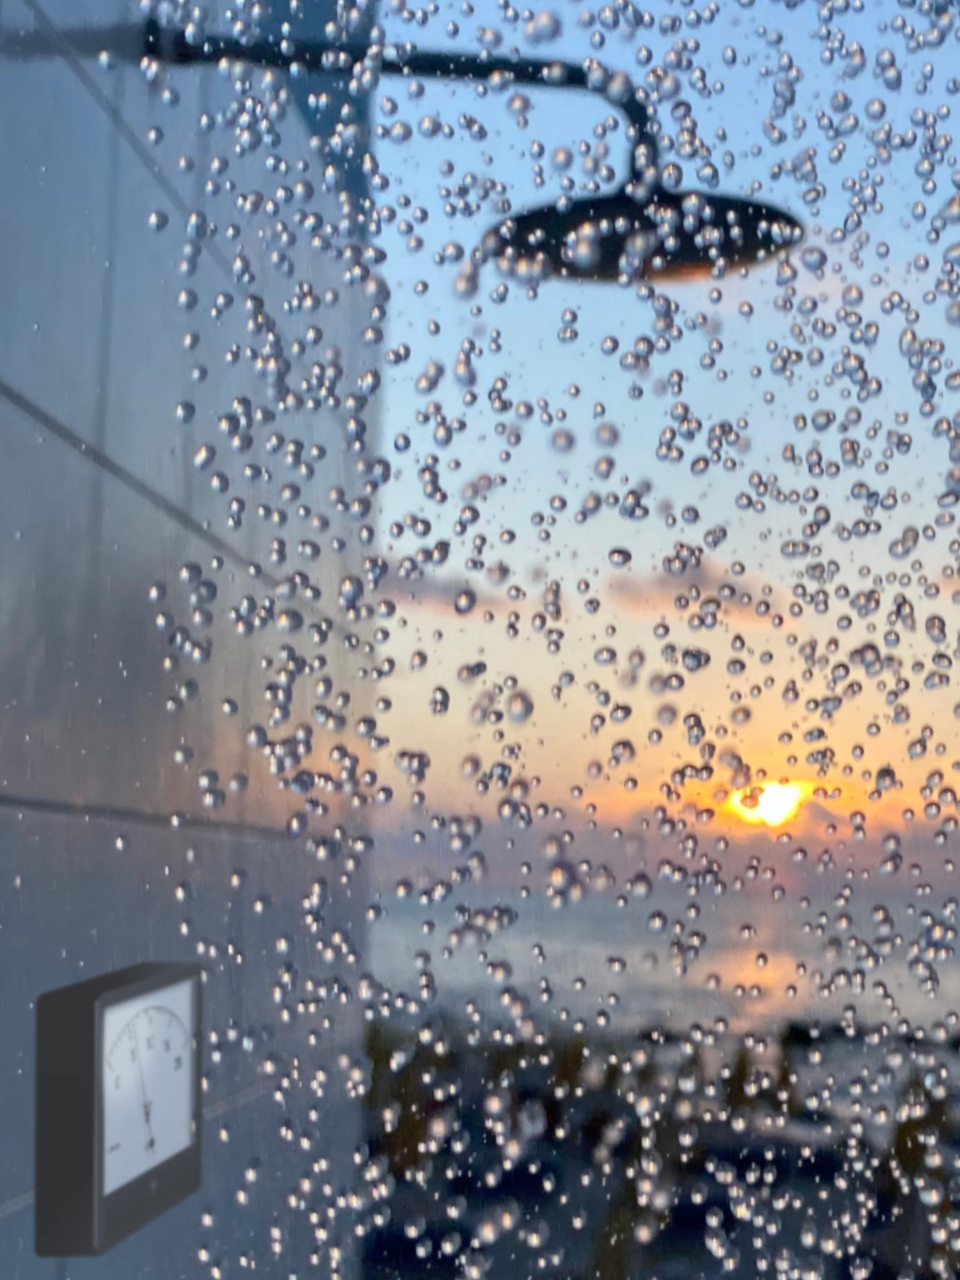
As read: **5** V
